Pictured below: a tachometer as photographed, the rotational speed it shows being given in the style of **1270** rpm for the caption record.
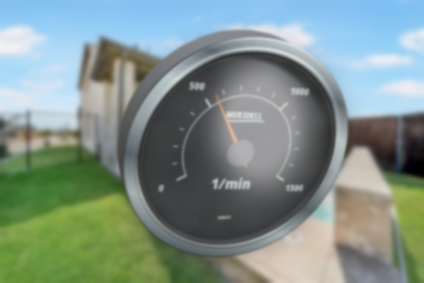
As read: **550** rpm
